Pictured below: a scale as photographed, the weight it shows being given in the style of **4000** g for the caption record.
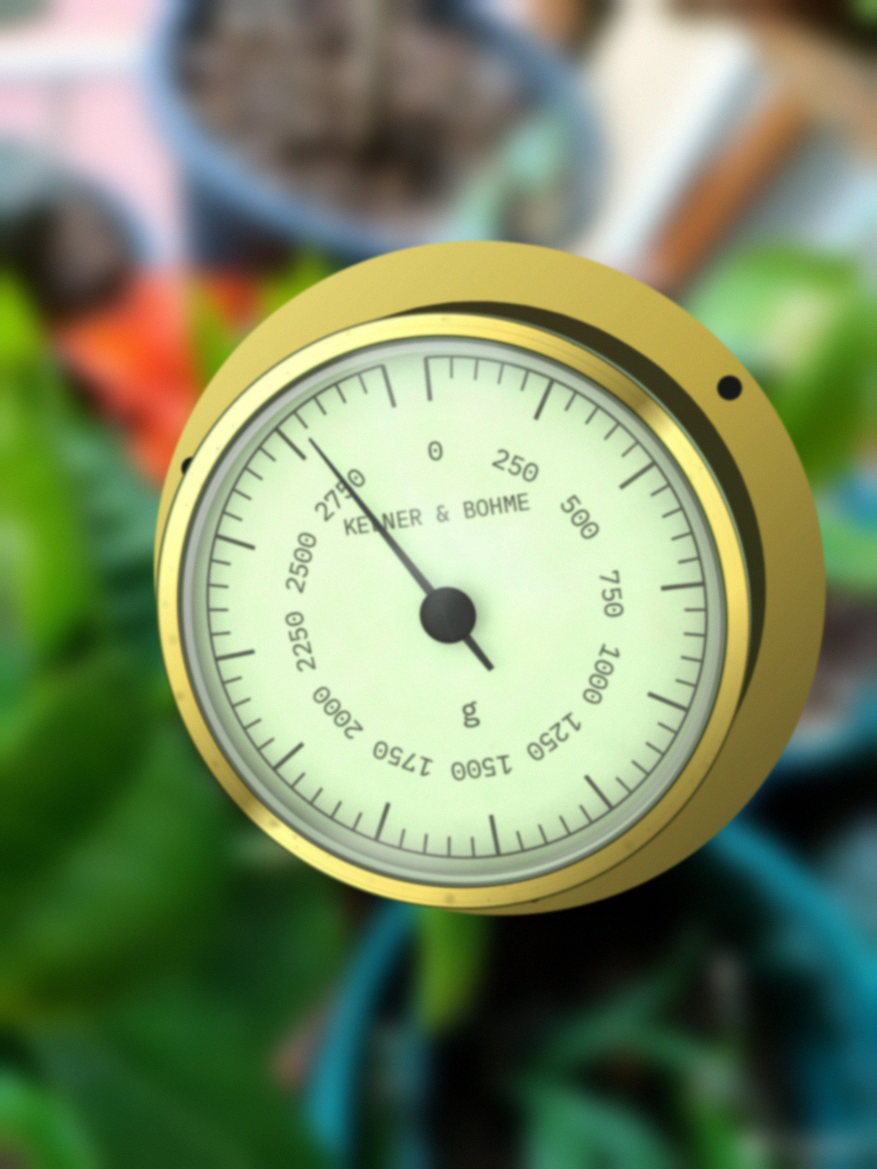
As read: **2800** g
